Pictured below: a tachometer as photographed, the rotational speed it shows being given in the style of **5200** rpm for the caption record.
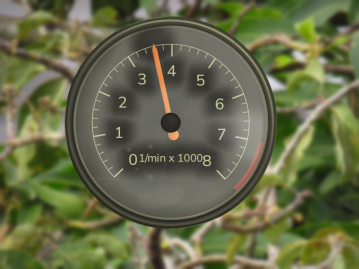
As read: **3600** rpm
